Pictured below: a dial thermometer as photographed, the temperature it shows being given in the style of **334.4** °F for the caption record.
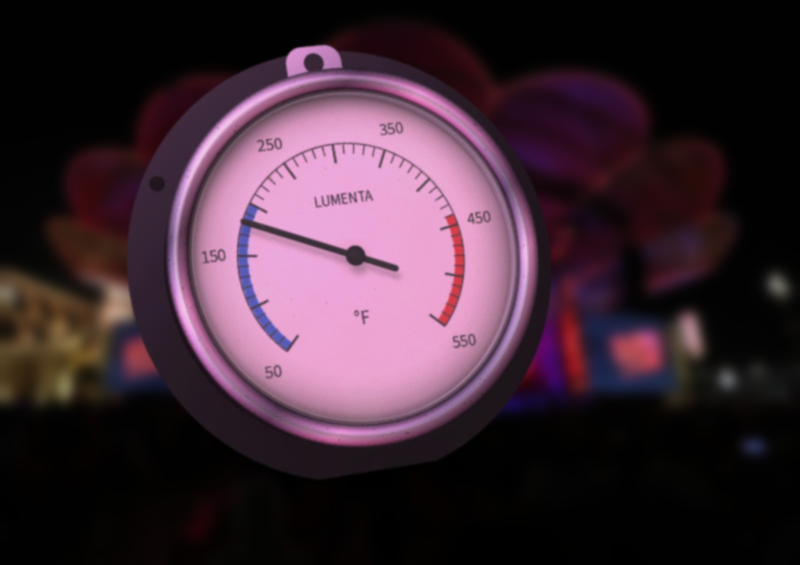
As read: **180** °F
